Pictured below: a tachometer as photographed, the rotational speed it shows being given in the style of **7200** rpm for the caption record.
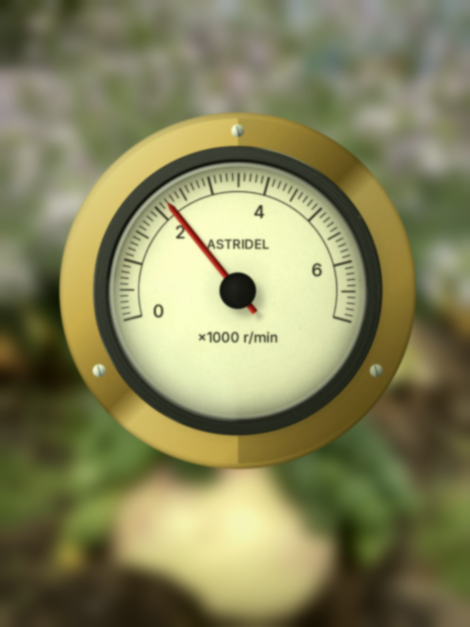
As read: **2200** rpm
